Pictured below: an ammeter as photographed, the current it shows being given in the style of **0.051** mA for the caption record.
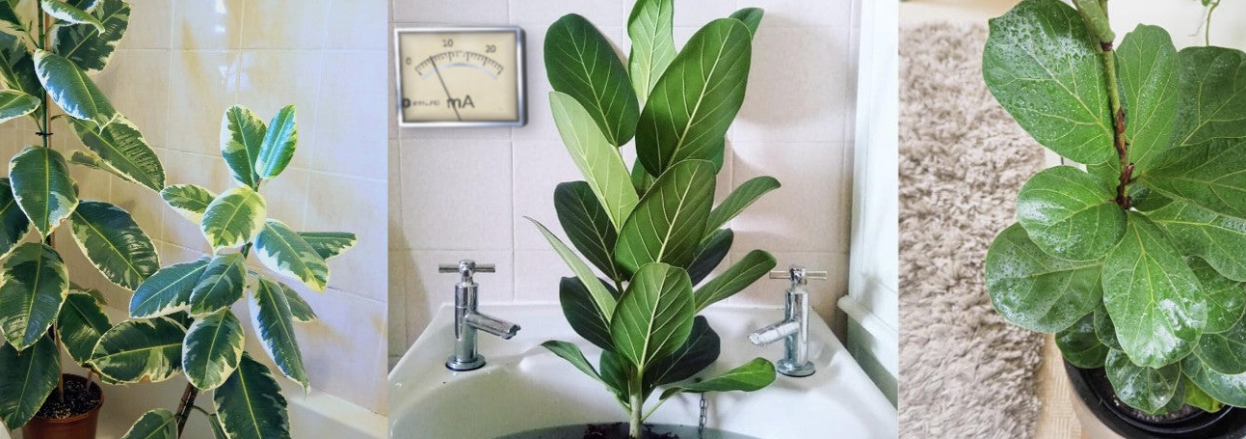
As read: **5** mA
